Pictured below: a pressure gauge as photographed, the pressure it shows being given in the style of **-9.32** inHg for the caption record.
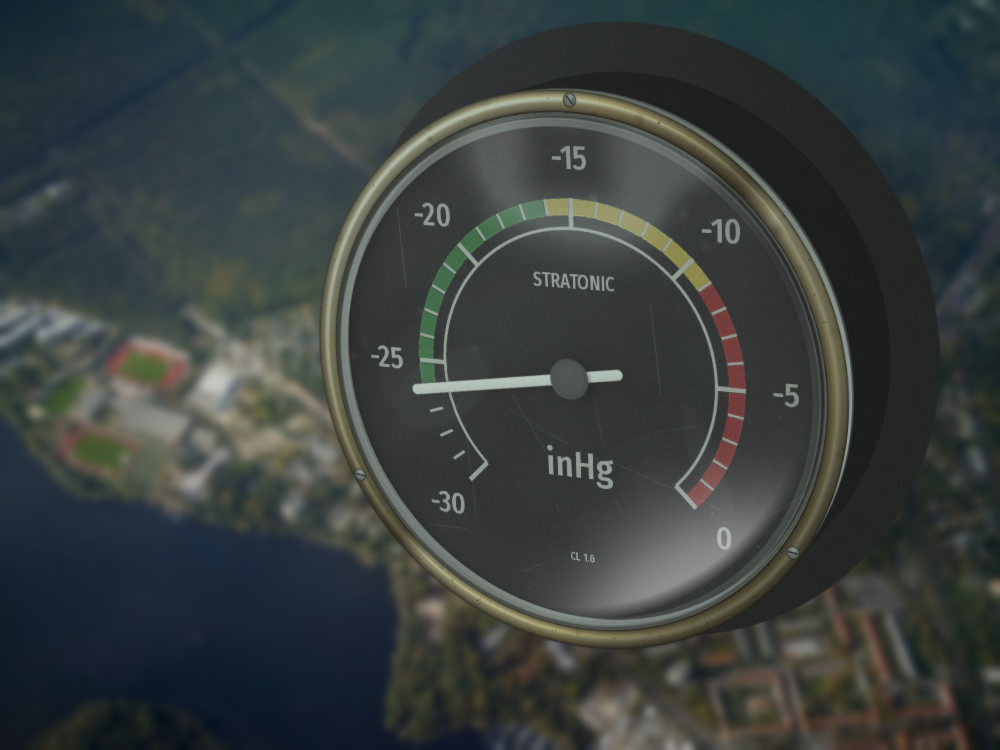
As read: **-26** inHg
